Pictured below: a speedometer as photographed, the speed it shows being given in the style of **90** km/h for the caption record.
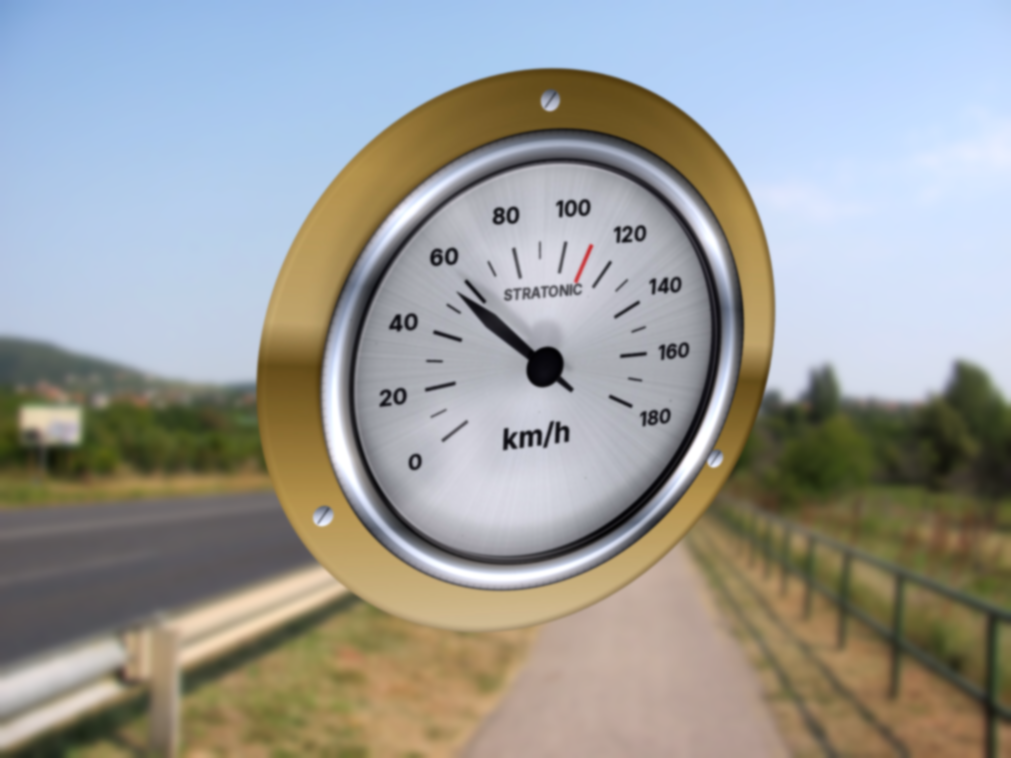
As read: **55** km/h
